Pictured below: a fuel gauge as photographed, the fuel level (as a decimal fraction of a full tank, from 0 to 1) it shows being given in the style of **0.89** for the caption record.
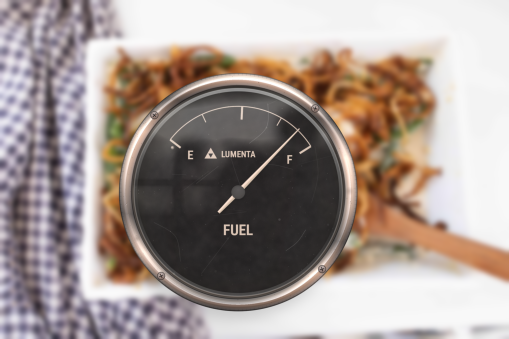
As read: **0.875**
